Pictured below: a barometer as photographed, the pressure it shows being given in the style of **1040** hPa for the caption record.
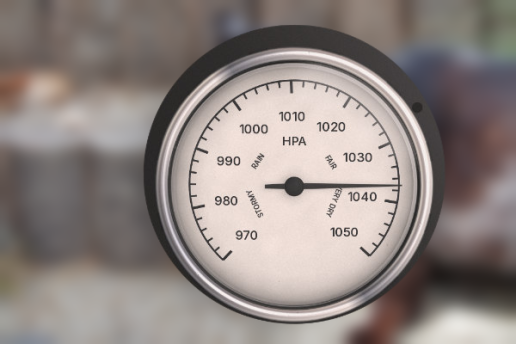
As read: **1037** hPa
